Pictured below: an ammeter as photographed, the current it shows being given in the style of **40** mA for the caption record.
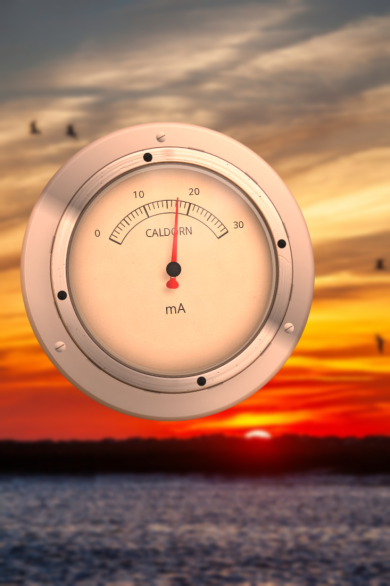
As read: **17** mA
